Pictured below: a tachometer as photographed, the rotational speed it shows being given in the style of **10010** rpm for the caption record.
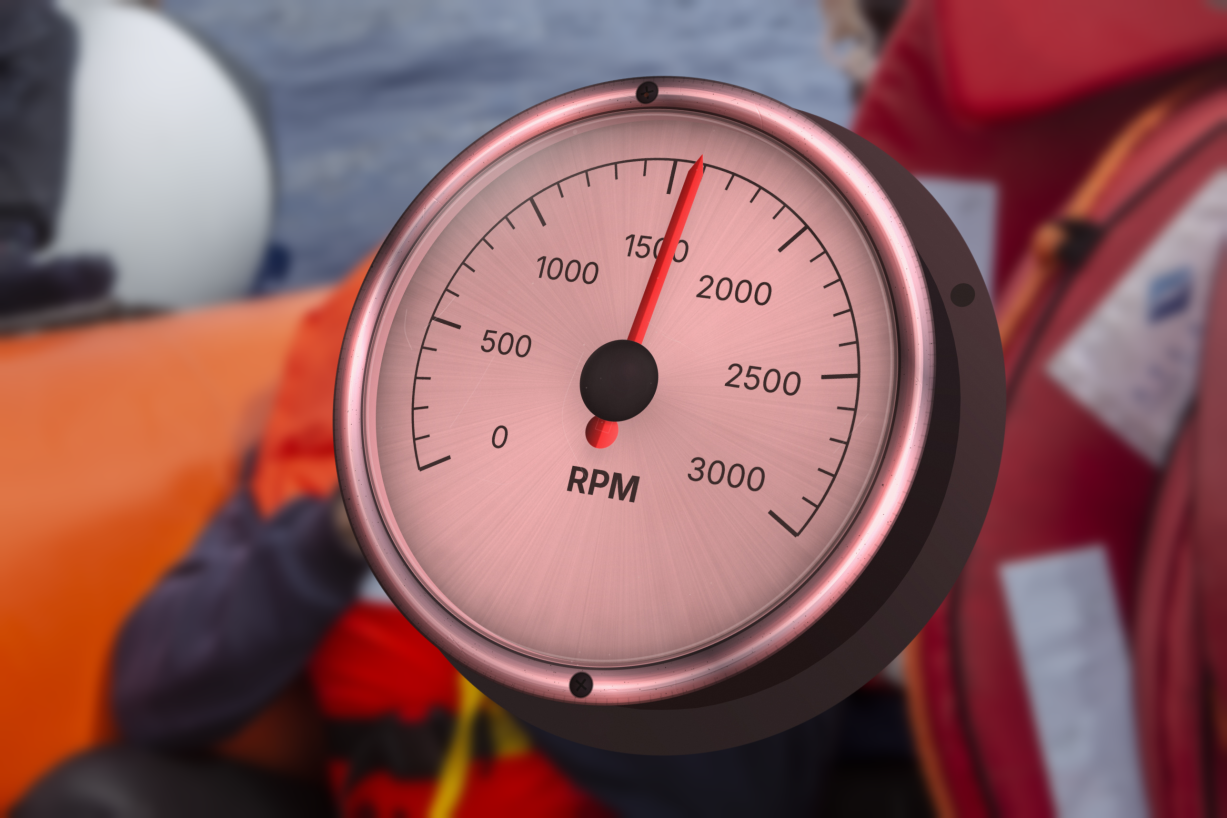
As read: **1600** rpm
